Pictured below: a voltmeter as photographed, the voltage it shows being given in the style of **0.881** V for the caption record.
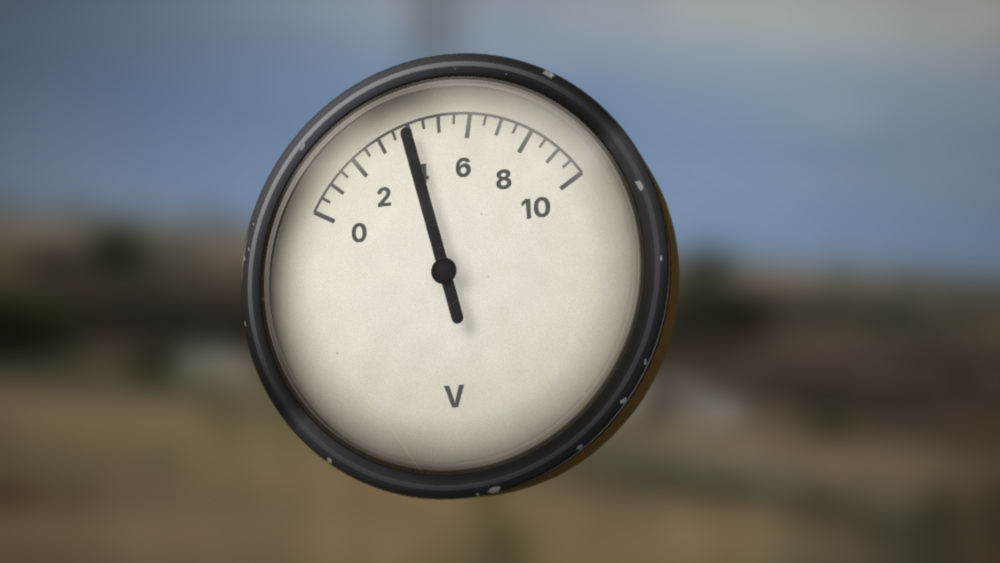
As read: **4** V
